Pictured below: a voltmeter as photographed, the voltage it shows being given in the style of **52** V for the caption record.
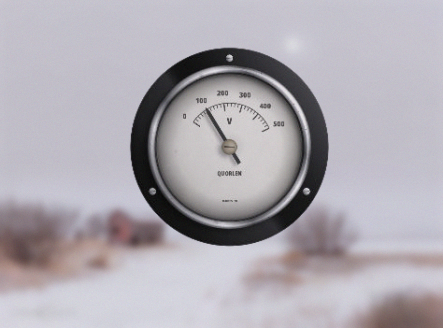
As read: **100** V
